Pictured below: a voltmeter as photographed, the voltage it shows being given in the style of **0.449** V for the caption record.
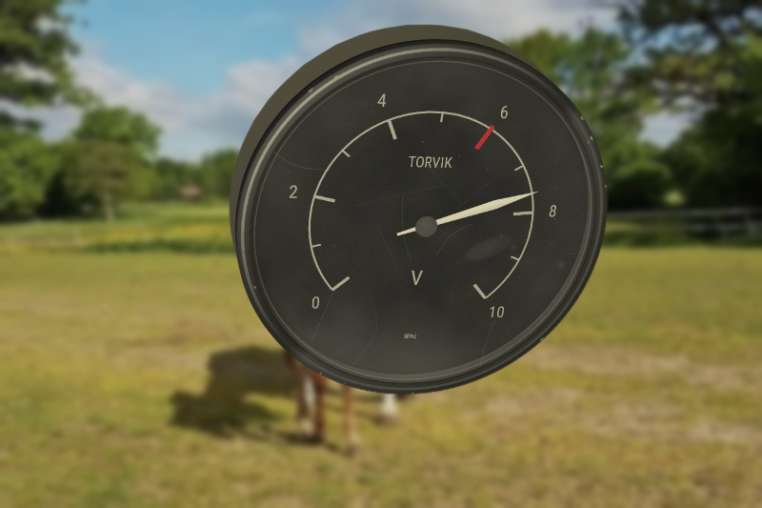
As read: **7.5** V
